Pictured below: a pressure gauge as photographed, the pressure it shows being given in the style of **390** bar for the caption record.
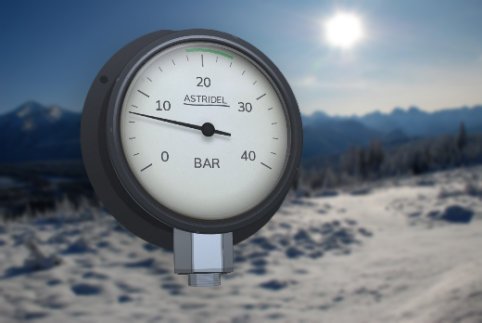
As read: **7** bar
